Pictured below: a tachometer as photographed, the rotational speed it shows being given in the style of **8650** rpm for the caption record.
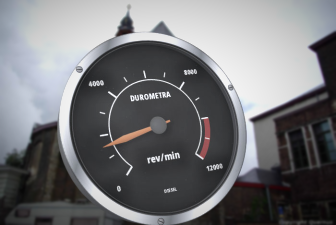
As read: **1500** rpm
